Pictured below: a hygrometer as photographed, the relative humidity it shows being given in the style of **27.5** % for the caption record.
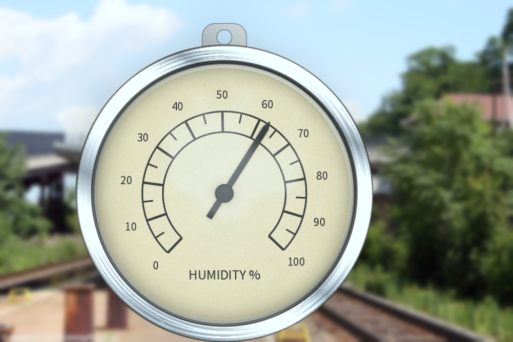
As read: **62.5** %
